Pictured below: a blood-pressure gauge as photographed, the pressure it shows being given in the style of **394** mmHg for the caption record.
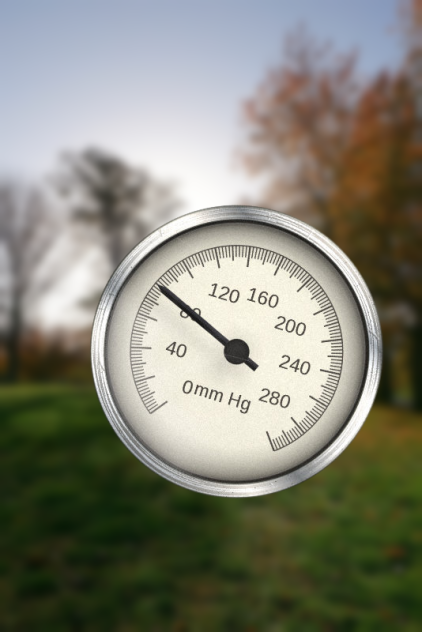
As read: **80** mmHg
